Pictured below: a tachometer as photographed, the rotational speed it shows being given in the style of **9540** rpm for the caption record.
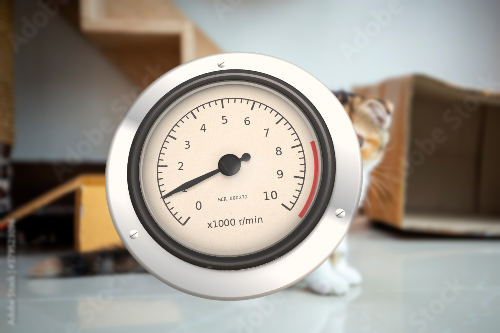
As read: **1000** rpm
